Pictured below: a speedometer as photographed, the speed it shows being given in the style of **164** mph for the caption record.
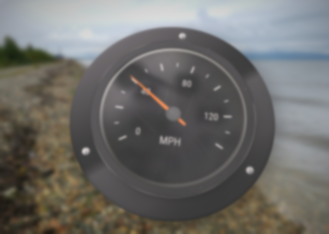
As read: **40** mph
